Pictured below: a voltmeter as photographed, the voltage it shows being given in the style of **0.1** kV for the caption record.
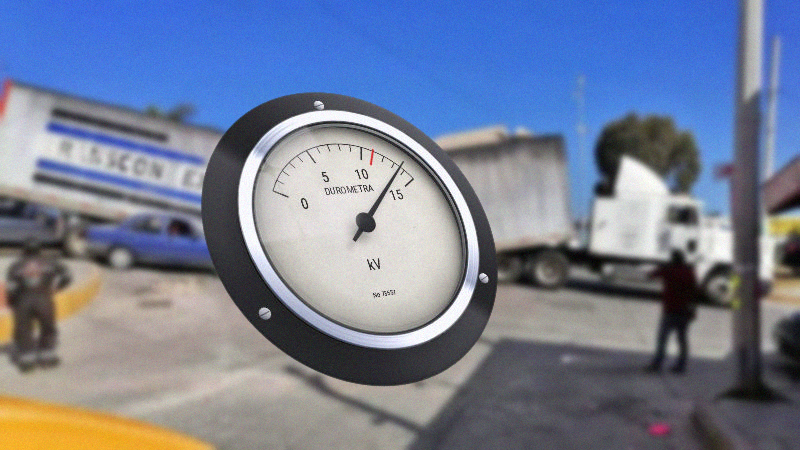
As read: **13.5** kV
